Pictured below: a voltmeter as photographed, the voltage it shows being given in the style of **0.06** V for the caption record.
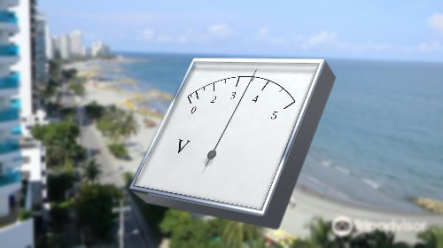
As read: **3.5** V
